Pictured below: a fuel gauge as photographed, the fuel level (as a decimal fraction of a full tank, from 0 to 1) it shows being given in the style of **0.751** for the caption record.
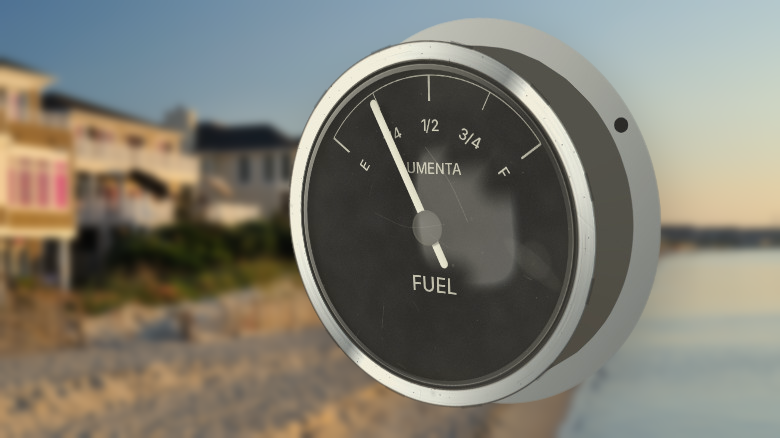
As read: **0.25**
